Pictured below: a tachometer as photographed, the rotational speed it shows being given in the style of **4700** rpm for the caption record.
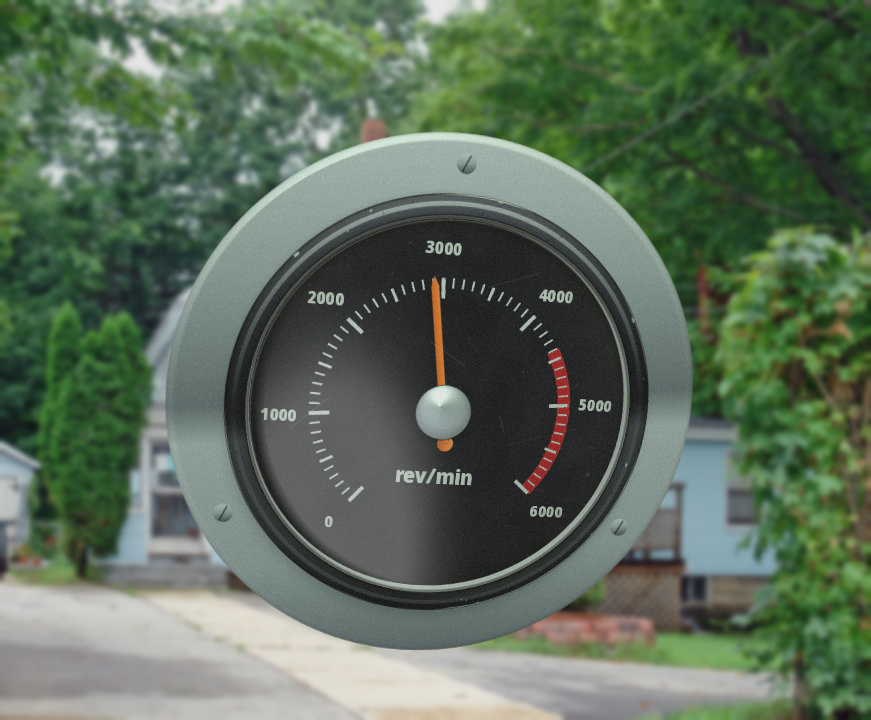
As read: **2900** rpm
